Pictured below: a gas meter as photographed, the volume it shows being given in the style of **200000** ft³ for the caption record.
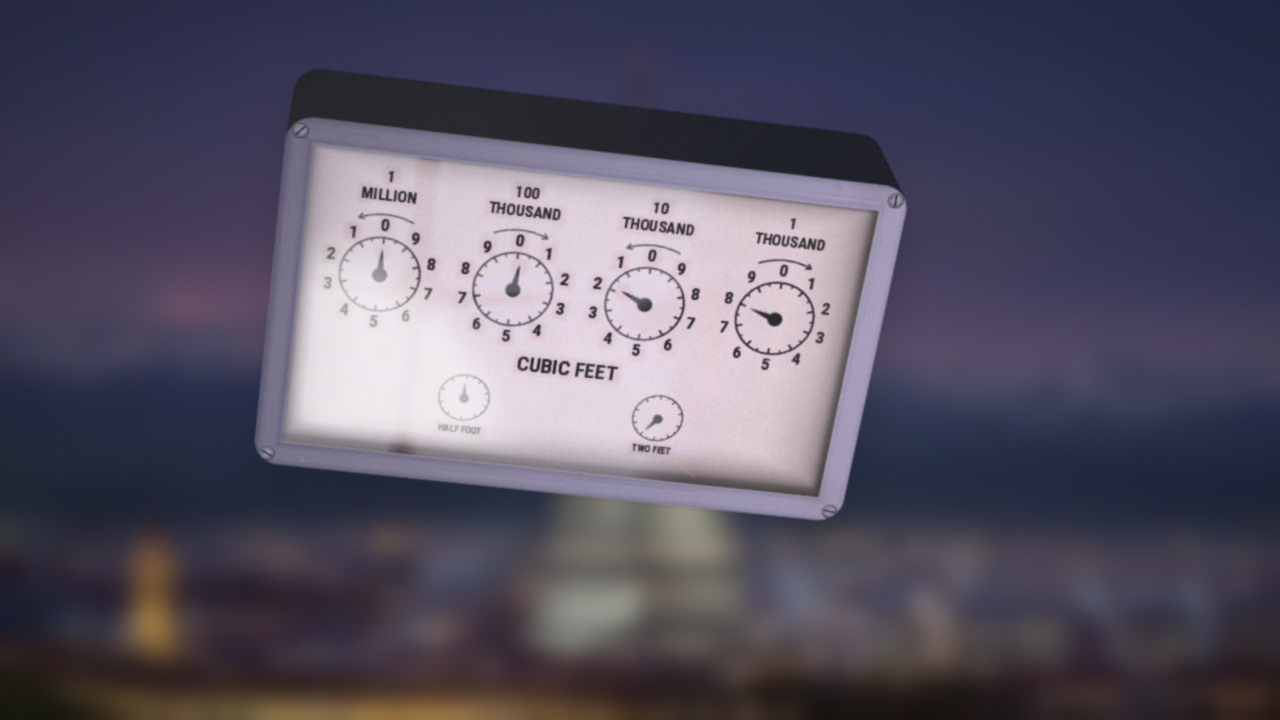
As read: **1800** ft³
